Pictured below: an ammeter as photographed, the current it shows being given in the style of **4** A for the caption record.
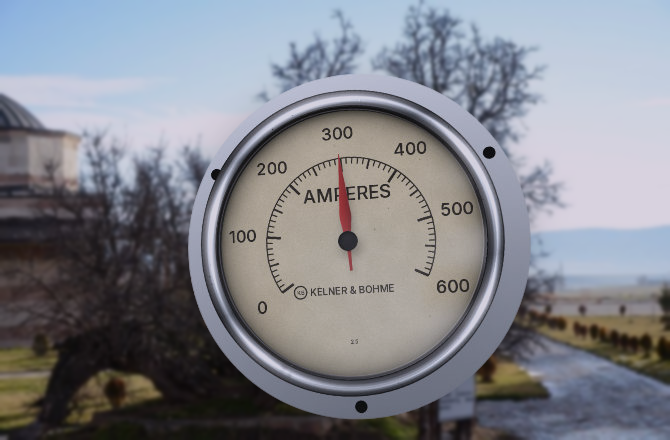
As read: **300** A
